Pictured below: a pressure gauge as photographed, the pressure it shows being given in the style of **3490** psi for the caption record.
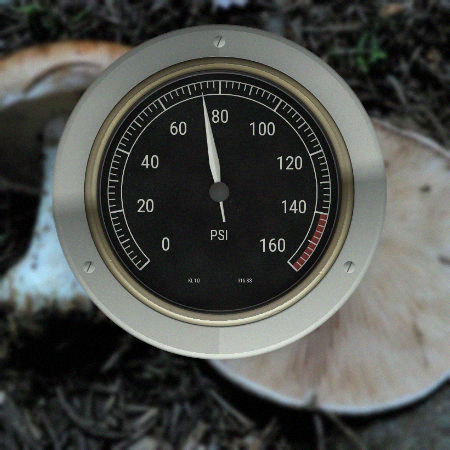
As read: **74** psi
